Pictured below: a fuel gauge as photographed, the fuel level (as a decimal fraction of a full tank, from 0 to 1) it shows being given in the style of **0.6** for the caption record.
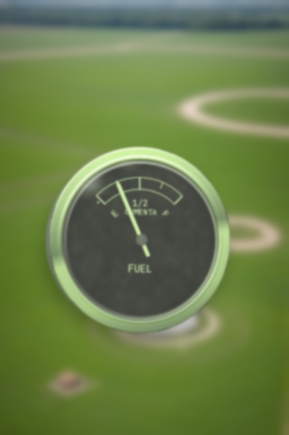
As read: **0.25**
